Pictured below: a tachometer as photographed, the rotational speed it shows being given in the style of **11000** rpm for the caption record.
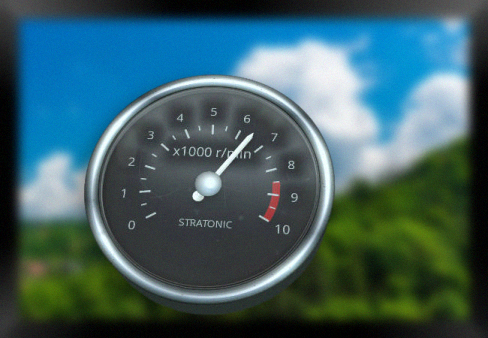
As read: **6500** rpm
